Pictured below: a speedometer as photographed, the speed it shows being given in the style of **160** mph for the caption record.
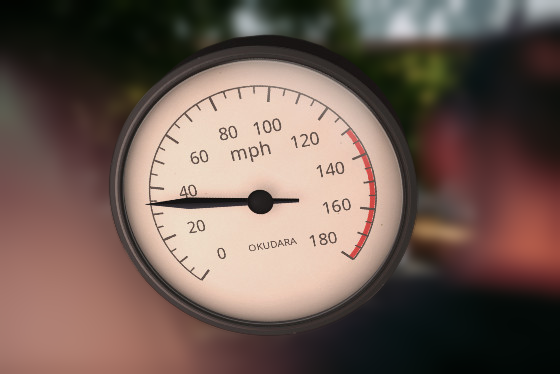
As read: **35** mph
